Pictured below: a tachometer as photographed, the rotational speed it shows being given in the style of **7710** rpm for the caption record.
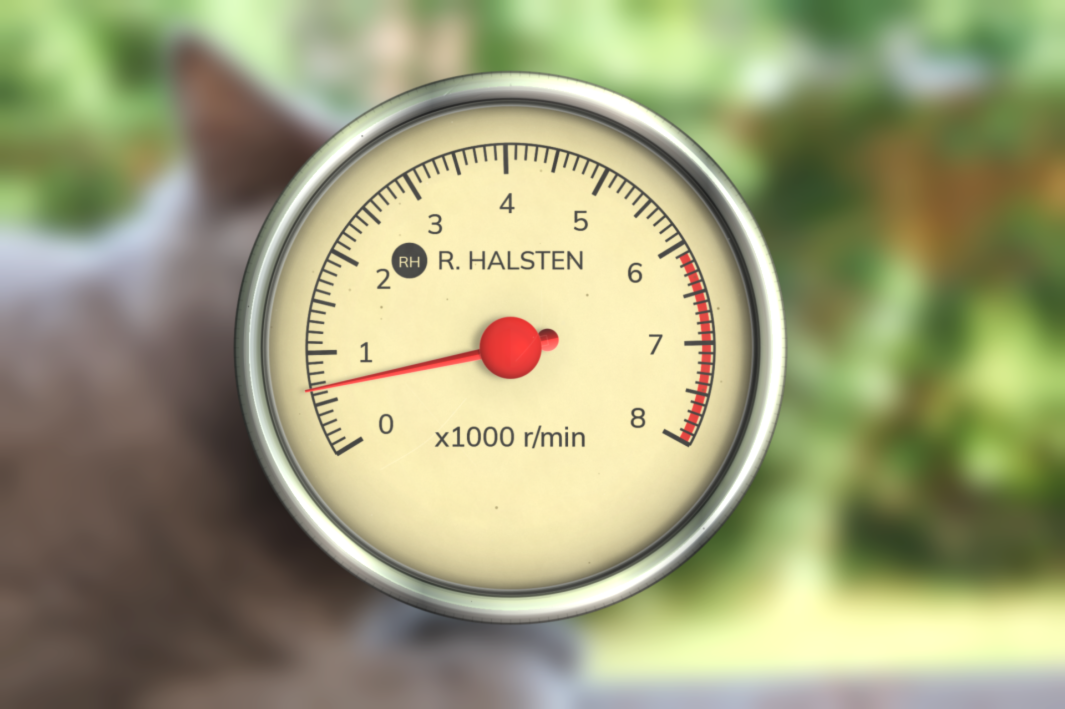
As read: **650** rpm
